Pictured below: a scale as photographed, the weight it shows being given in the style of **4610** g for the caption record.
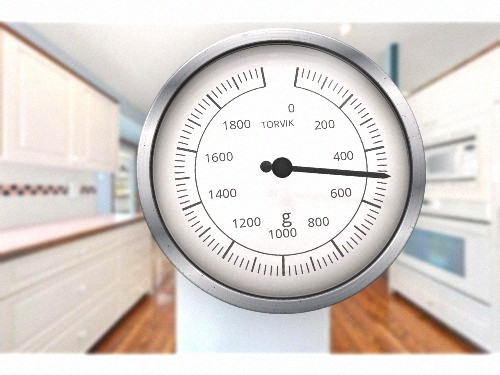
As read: **500** g
